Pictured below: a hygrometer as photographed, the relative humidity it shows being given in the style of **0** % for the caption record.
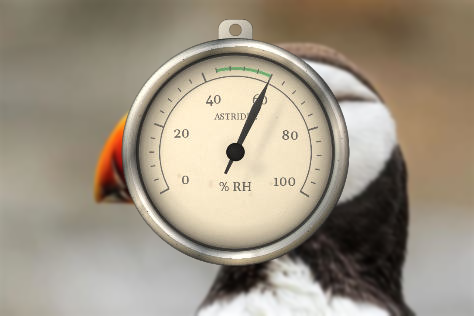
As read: **60** %
